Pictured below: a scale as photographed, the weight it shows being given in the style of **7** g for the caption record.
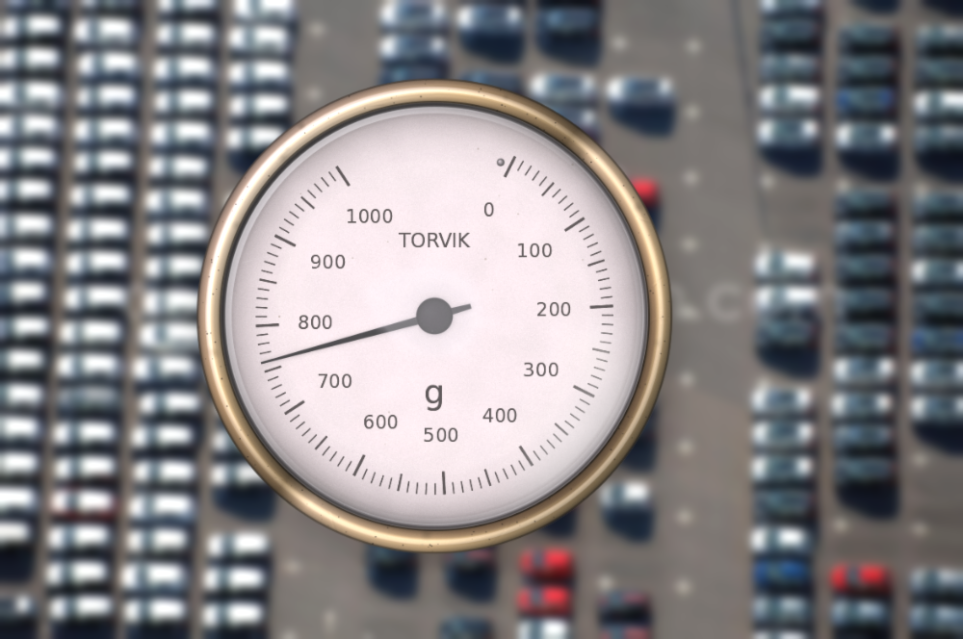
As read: **760** g
